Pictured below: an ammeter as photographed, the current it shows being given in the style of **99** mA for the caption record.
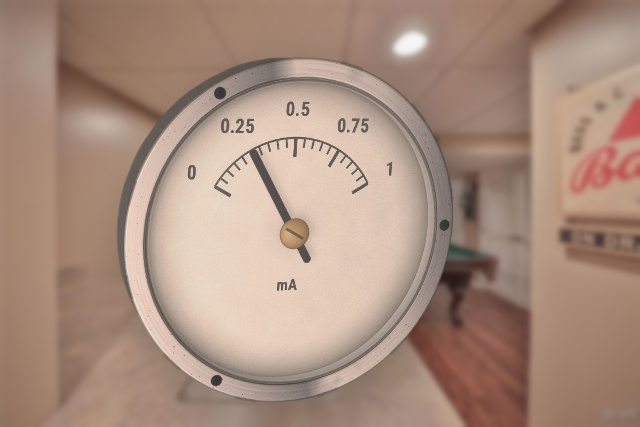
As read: **0.25** mA
